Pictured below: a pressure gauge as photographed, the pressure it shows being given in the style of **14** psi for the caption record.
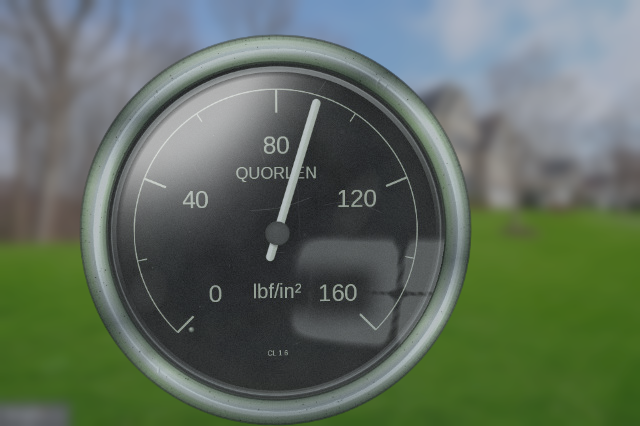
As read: **90** psi
